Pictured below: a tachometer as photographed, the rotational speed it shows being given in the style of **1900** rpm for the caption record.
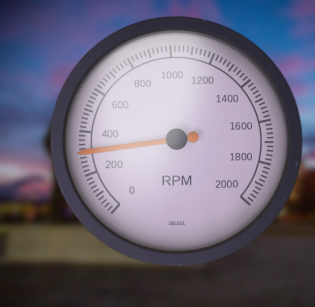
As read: **300** rpm
